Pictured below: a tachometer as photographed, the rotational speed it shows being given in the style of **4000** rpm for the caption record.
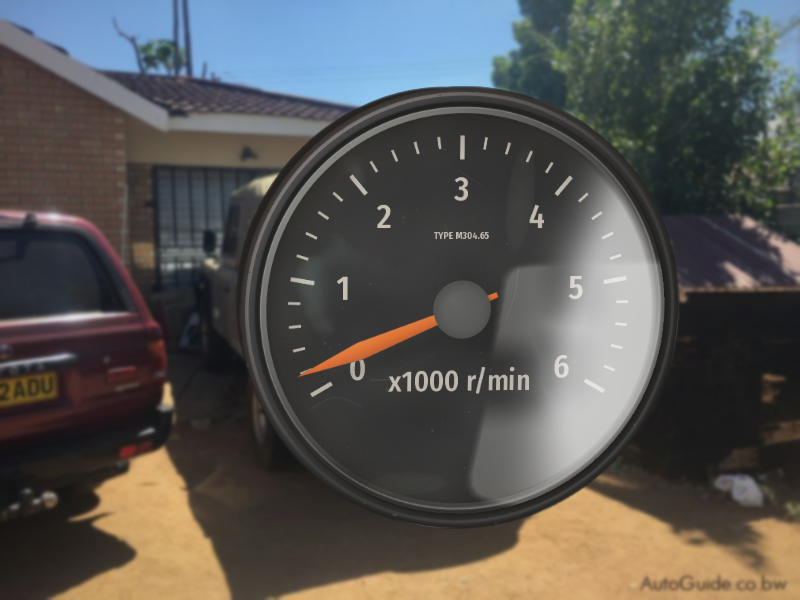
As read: **200** rpm
